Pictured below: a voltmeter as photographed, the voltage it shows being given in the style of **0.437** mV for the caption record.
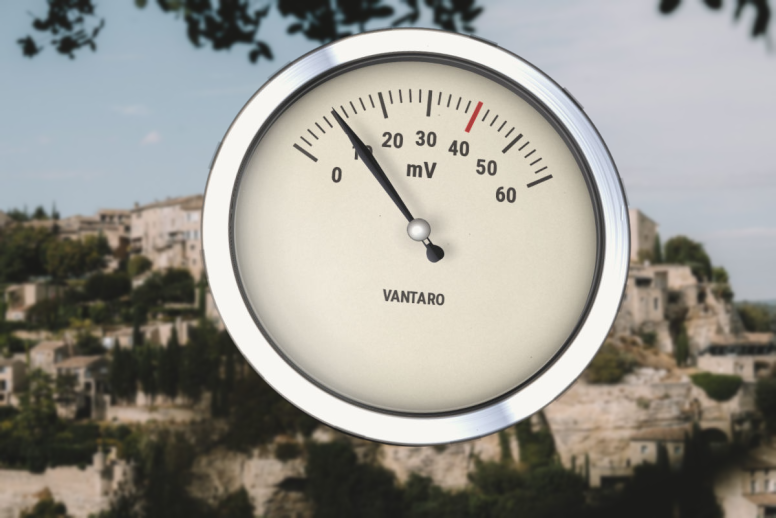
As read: **10** mV
